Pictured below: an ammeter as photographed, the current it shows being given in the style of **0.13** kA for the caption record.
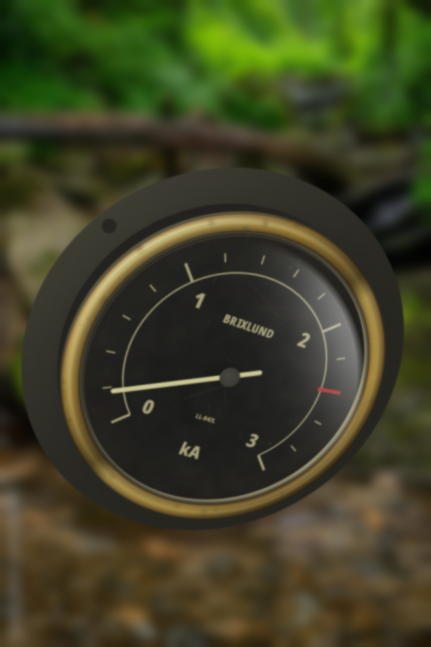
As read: **0.2** kA
